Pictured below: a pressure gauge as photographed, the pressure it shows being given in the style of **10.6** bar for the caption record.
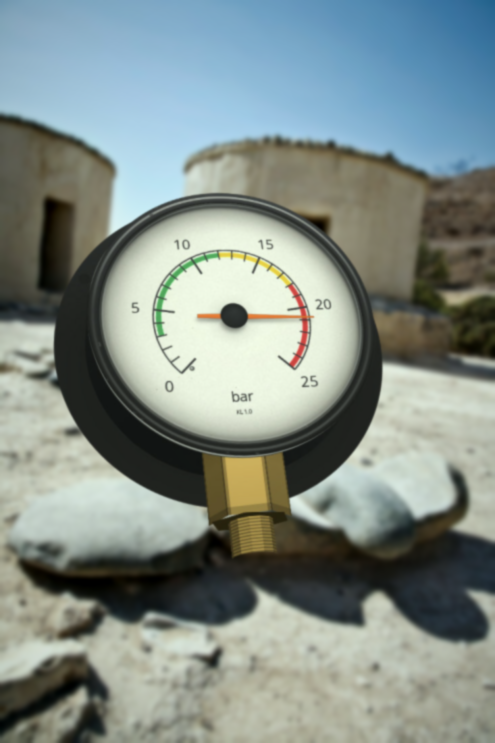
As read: **21** bar
